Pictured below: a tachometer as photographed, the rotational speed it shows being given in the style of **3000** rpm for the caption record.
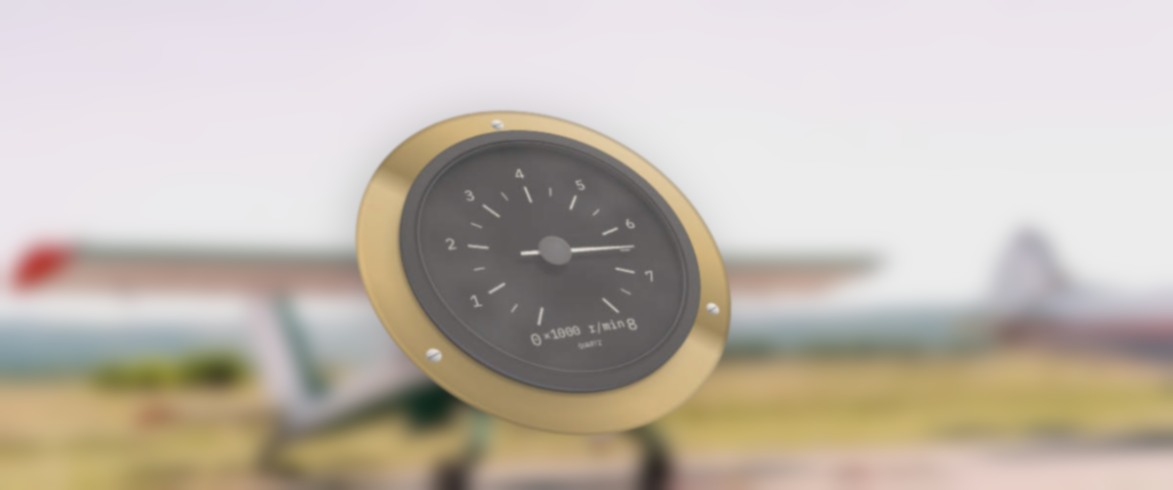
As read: **6500** rpm
